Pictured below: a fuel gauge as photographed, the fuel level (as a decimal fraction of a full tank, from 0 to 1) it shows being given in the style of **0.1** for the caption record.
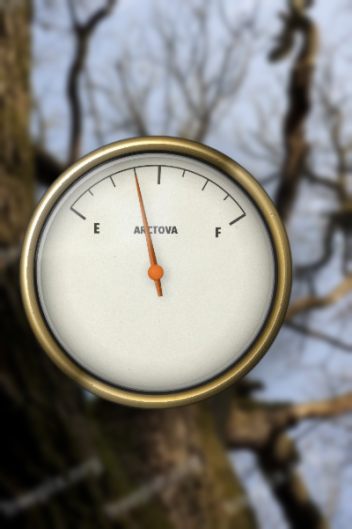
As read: **0.375**
